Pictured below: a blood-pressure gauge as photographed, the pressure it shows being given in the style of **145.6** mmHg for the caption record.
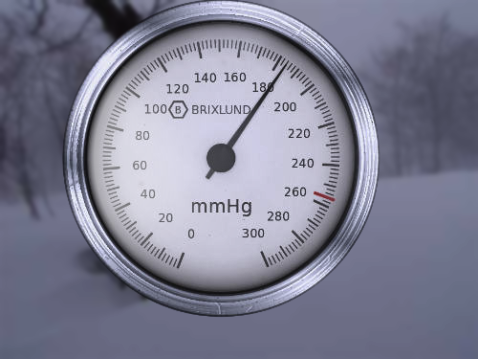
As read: **184** mmHg
